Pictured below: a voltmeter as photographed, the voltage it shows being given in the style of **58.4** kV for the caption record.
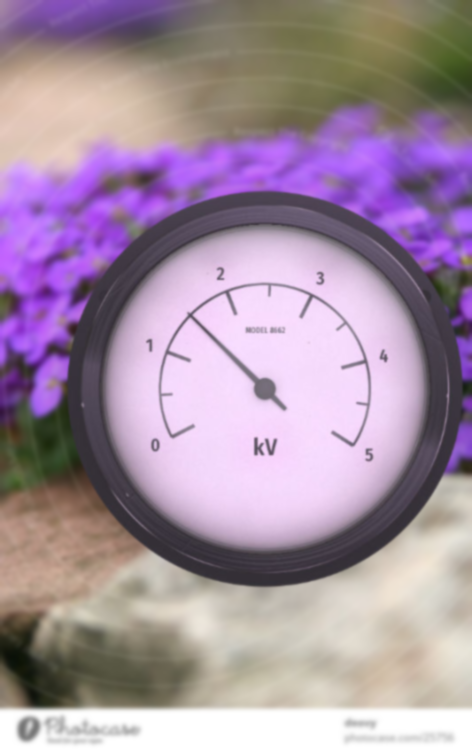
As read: **1.5** kV
